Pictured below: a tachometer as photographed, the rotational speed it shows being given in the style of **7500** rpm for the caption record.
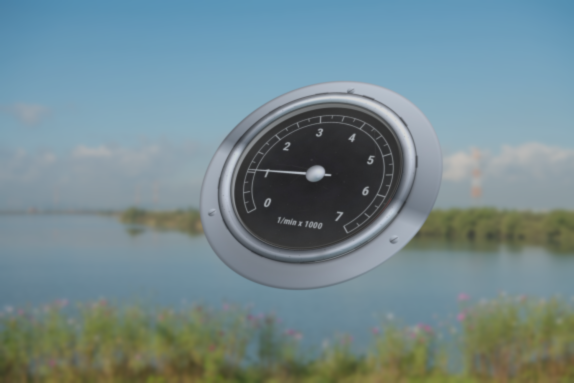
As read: **1000** rpm
